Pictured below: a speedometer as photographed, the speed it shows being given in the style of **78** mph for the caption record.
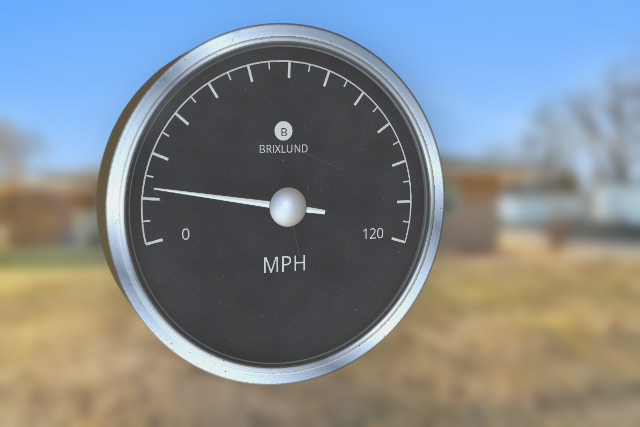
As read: **12.5** mph
